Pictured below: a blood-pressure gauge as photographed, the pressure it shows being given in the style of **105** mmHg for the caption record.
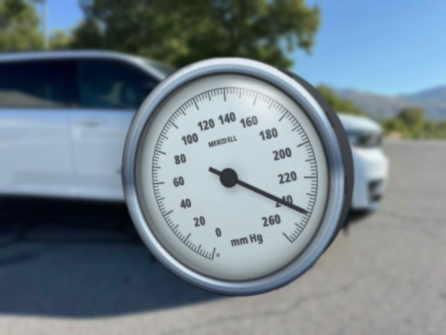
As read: **240** mmHg
